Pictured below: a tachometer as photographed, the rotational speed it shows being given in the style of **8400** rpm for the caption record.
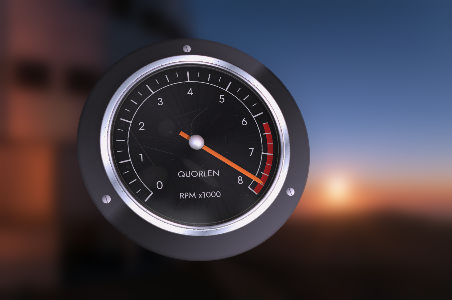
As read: **7750** rpm
